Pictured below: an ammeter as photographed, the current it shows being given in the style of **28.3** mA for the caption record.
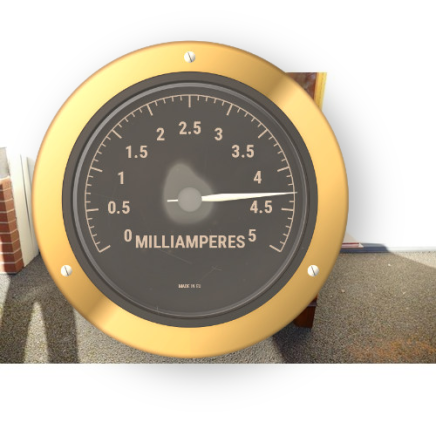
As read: **4.3** mA
